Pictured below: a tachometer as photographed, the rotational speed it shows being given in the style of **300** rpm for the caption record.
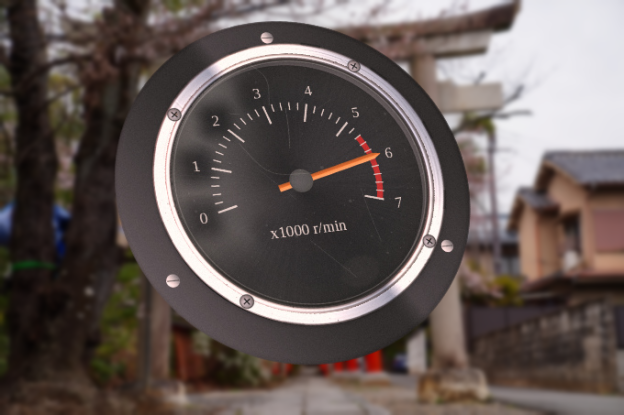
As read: **6000** rpm
